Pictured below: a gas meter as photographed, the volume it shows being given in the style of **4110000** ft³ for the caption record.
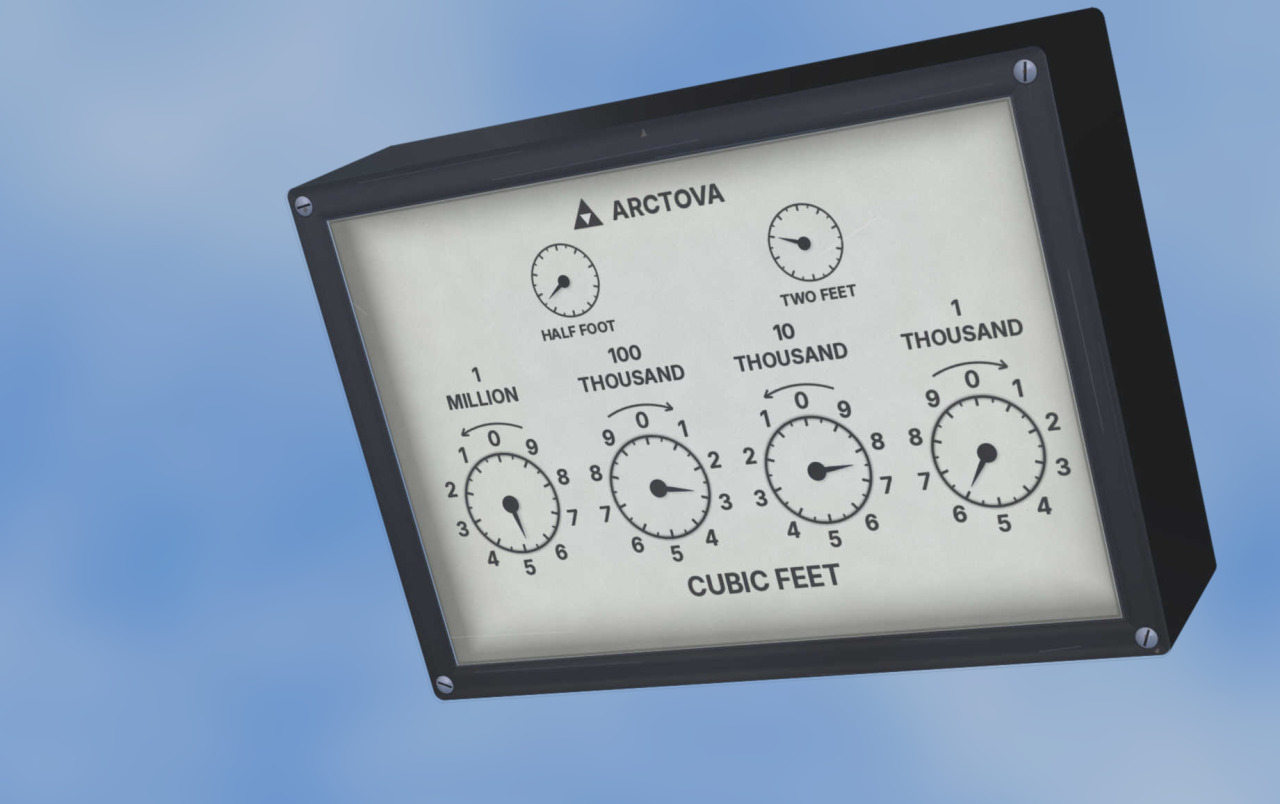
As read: **527600** ft³
